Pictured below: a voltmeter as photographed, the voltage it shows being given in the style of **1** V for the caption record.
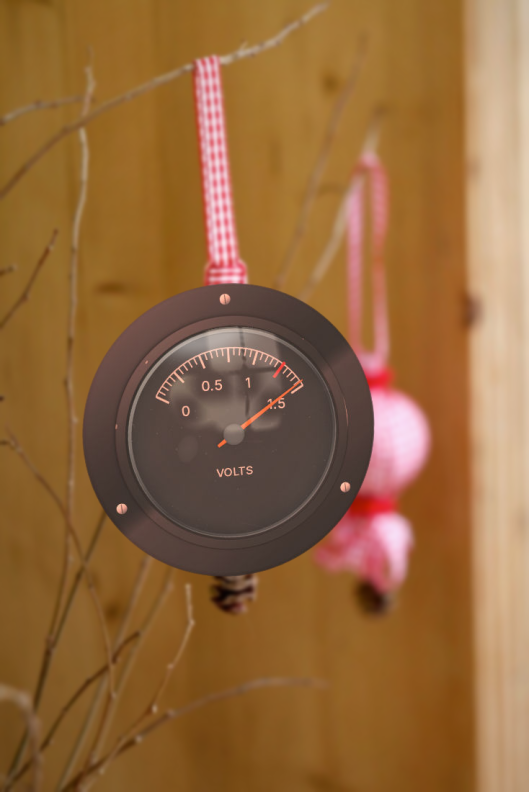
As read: **1.45** V
